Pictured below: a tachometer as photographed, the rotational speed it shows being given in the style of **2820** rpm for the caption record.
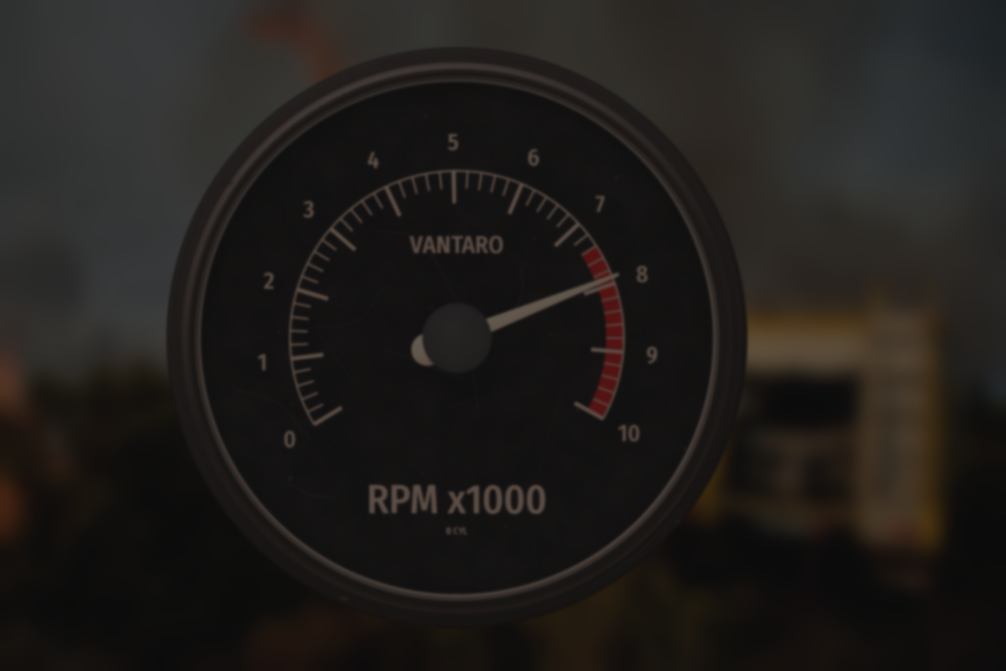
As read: **7900** rpm
